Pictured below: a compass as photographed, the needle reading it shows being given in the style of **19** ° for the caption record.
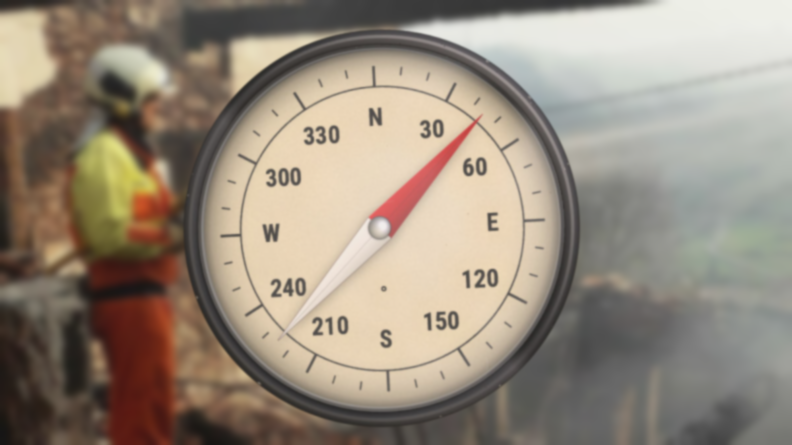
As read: **45** °
